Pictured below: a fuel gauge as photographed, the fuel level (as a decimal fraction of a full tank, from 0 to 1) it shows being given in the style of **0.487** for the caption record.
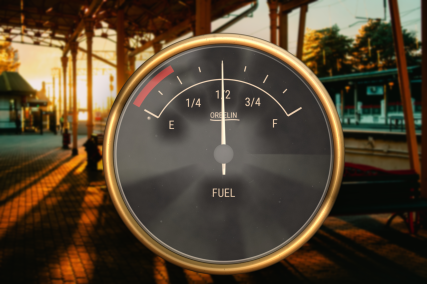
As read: **0.5**
